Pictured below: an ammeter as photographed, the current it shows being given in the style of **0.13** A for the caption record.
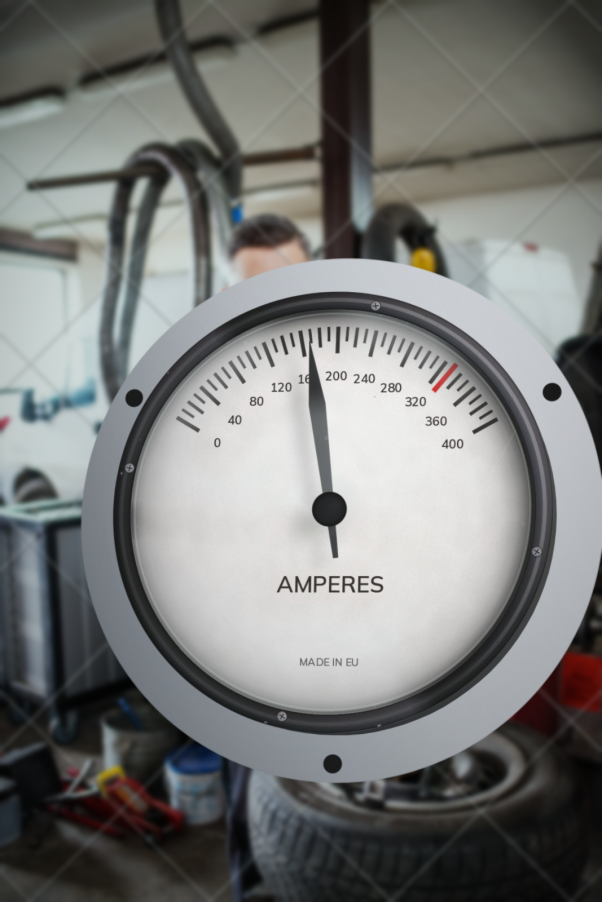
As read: **170** A
